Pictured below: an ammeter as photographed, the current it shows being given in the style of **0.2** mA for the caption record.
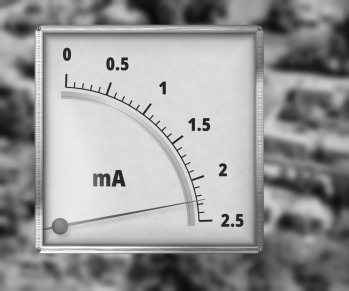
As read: **2.25** mA
